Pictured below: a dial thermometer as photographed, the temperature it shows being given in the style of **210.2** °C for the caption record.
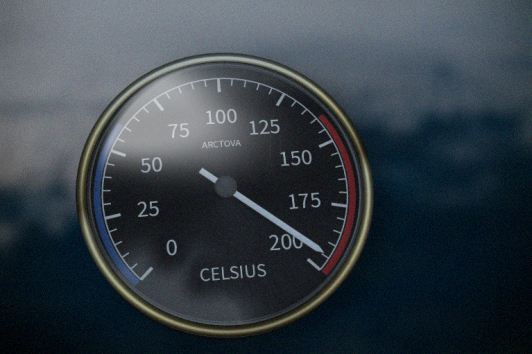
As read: **195** °C
